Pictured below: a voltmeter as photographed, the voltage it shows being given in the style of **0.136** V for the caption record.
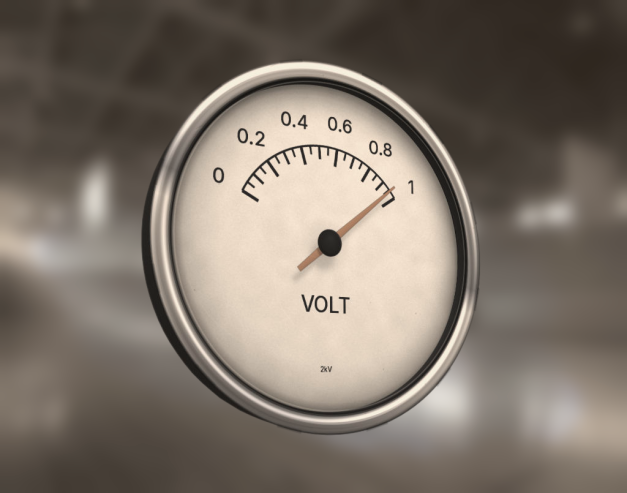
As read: **0.95** V
